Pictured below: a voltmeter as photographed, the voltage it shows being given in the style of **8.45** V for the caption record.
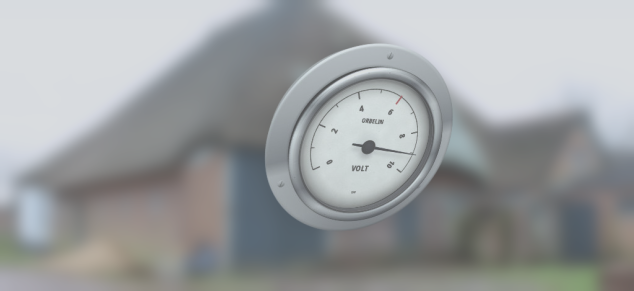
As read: **9** V
